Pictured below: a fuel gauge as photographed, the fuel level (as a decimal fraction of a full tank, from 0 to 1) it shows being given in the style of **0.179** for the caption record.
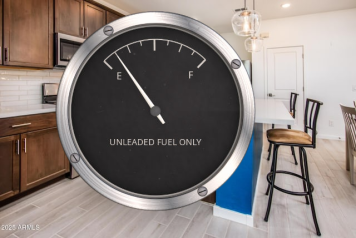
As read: **0.125**
